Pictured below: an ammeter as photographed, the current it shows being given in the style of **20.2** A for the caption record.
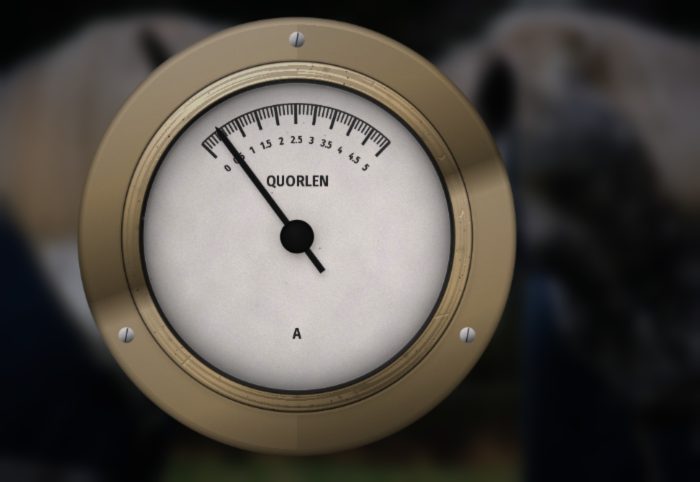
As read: **0.5** A
